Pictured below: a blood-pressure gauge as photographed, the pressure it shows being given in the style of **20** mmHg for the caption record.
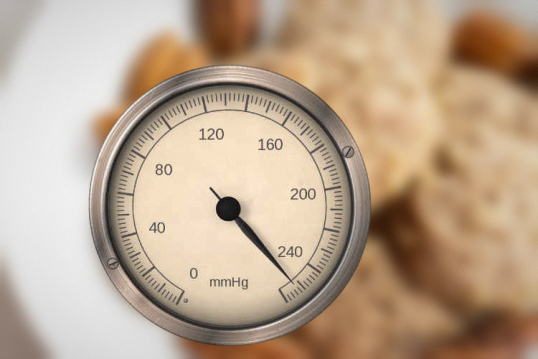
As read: **252** mmHg
